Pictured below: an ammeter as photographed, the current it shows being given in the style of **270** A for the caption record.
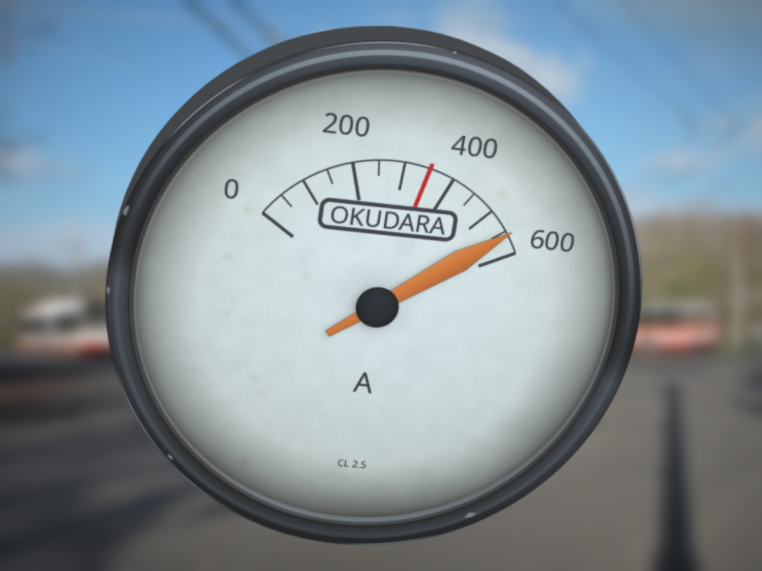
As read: **550** A
